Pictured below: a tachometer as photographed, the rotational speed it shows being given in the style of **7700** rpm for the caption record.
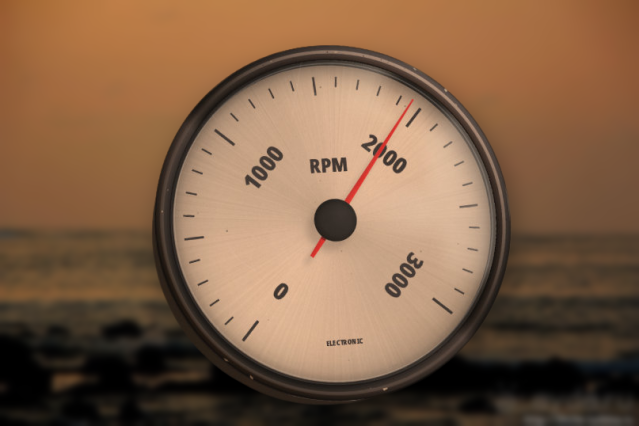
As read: **1950** rpm
